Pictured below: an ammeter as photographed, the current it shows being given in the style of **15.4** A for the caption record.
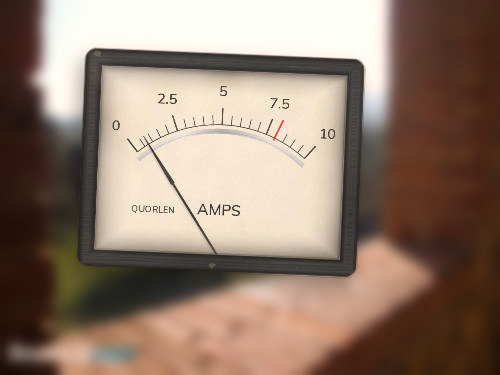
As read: **0.75** A
